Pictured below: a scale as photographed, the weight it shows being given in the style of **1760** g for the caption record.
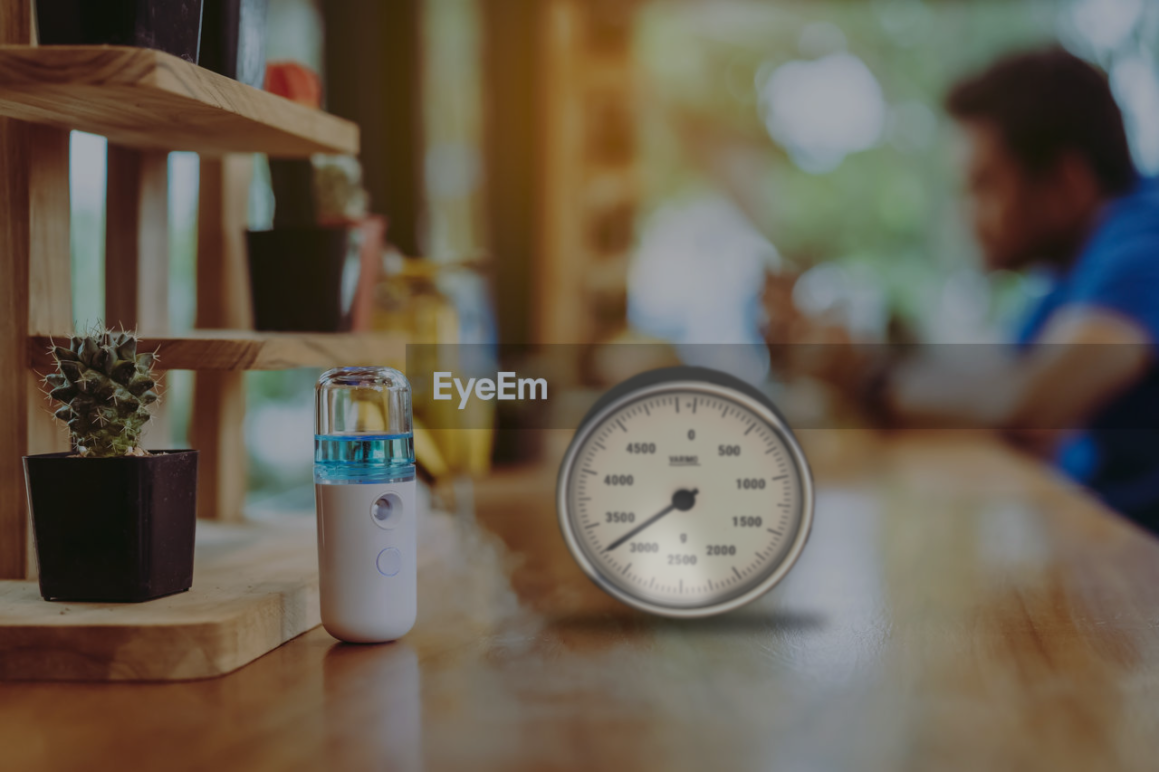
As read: **3250** g
